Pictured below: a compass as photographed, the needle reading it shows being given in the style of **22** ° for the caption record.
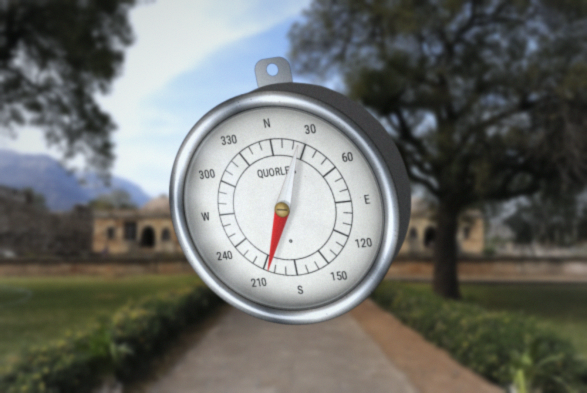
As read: **205** °
